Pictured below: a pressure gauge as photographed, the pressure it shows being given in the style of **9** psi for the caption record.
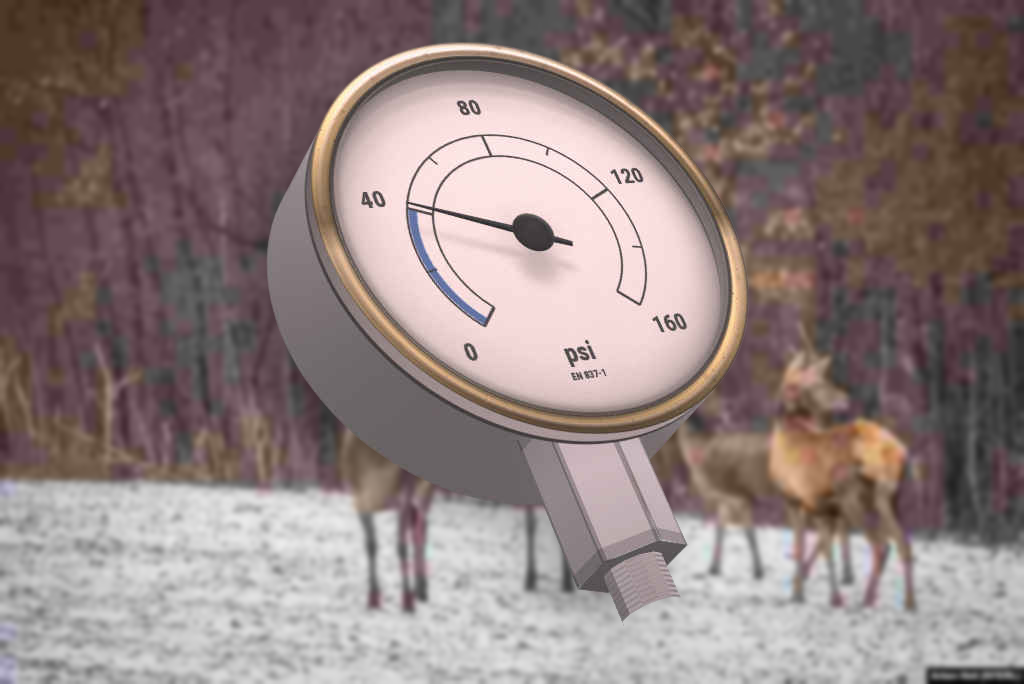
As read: **40** psi
